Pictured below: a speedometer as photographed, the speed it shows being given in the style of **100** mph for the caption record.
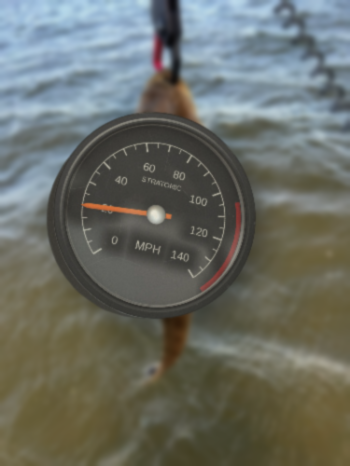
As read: **20** mph
